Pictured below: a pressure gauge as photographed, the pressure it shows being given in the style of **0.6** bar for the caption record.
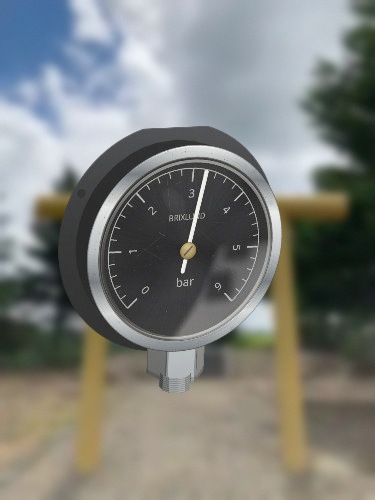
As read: **3.2** bar
